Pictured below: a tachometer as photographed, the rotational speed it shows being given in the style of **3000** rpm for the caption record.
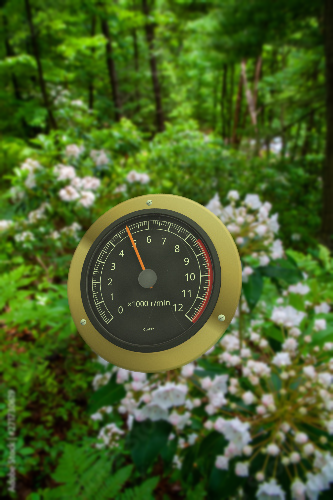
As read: **5000** rpm
